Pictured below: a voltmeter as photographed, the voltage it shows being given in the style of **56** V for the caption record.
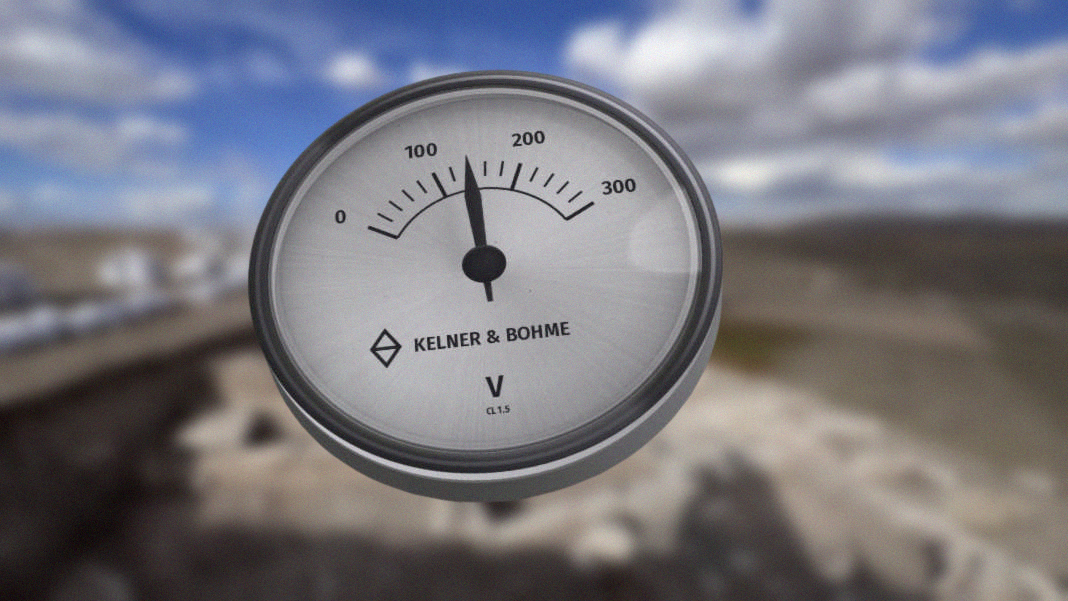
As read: **140** V
